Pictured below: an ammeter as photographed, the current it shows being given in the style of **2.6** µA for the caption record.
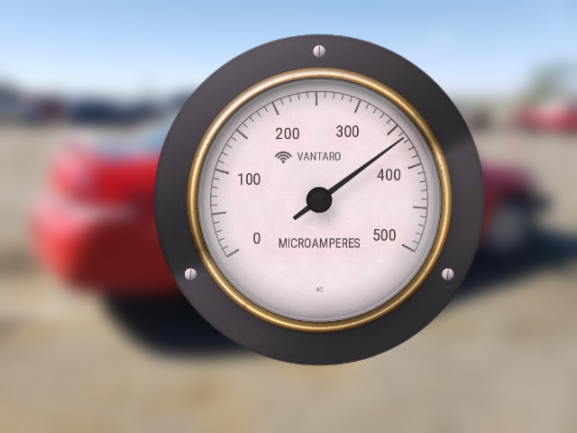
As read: **365** µA
